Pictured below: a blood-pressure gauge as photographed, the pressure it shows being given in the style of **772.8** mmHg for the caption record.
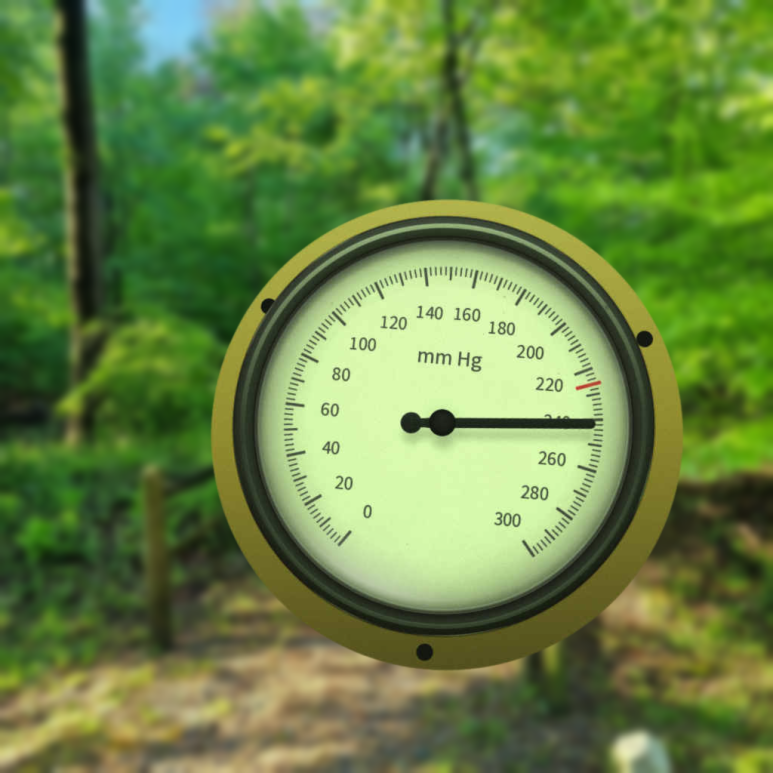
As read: **242** mmHg
